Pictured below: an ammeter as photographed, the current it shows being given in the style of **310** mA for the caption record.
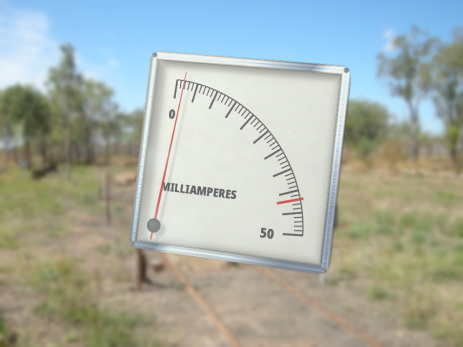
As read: **2** mA
